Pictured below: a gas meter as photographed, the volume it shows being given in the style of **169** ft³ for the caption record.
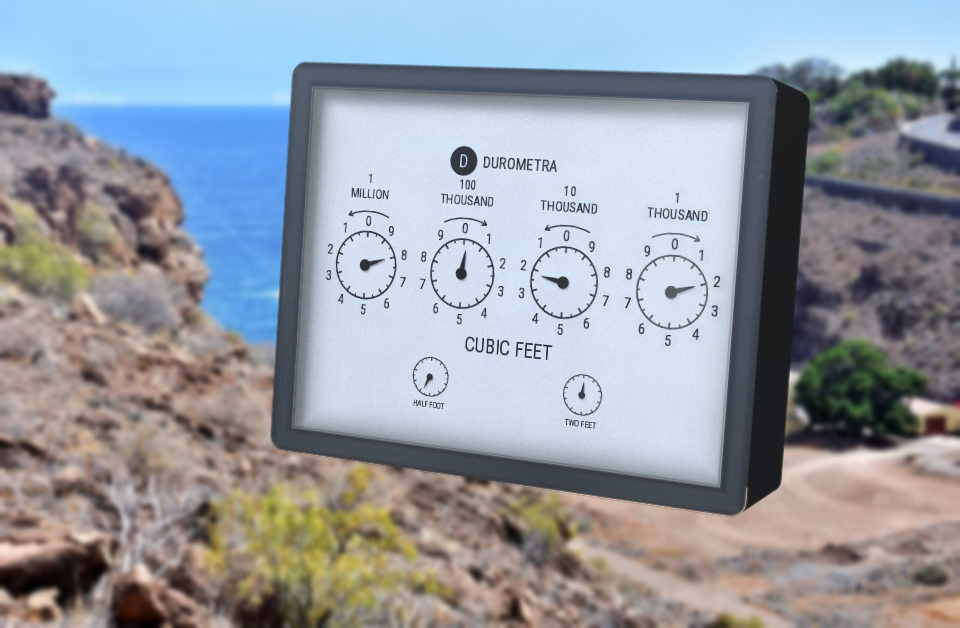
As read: **802200** ft³
